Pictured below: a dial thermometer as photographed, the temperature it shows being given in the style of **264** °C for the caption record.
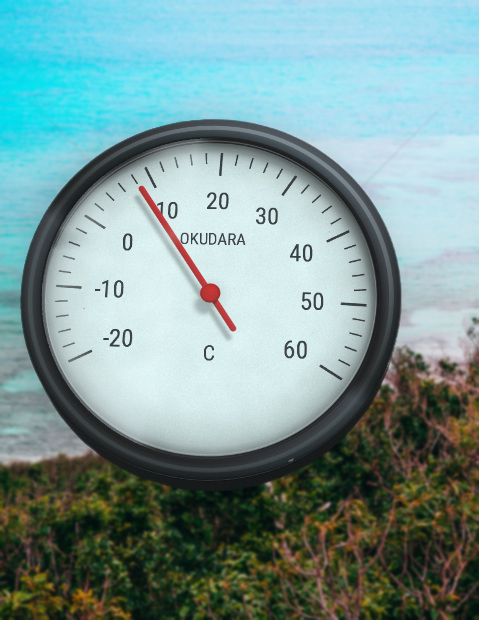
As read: **8** °C
